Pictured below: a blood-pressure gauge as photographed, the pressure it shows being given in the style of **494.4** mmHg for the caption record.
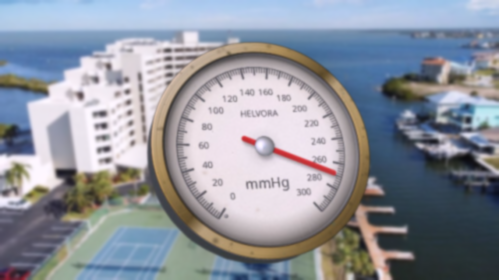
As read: **270** mmHg
